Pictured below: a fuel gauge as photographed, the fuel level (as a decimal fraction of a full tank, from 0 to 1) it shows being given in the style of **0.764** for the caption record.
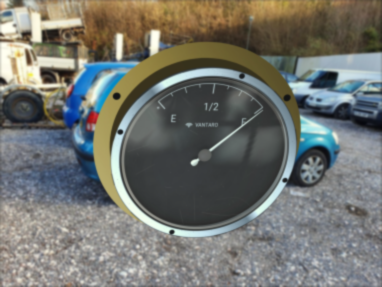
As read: **1**
